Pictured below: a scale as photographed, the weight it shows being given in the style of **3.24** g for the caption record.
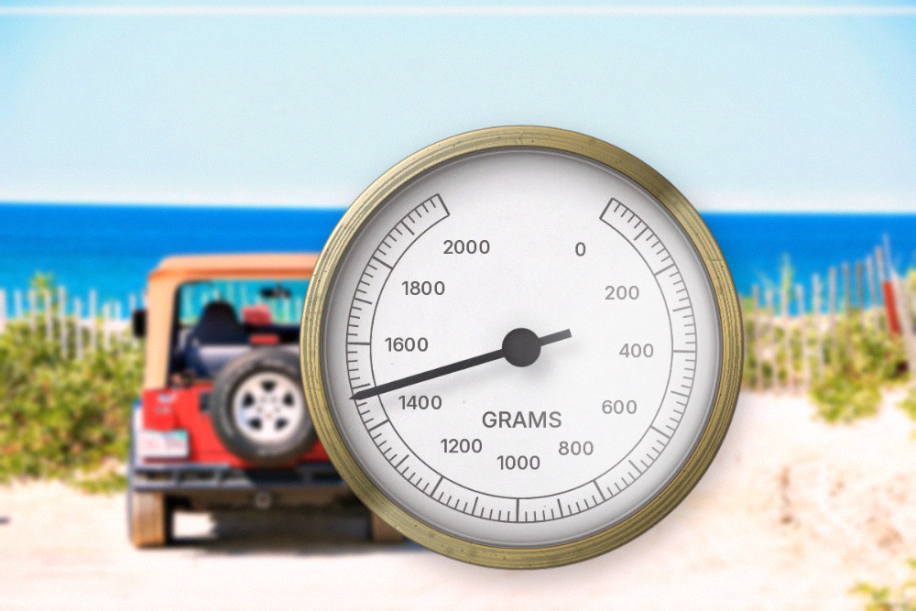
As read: **1480** g
